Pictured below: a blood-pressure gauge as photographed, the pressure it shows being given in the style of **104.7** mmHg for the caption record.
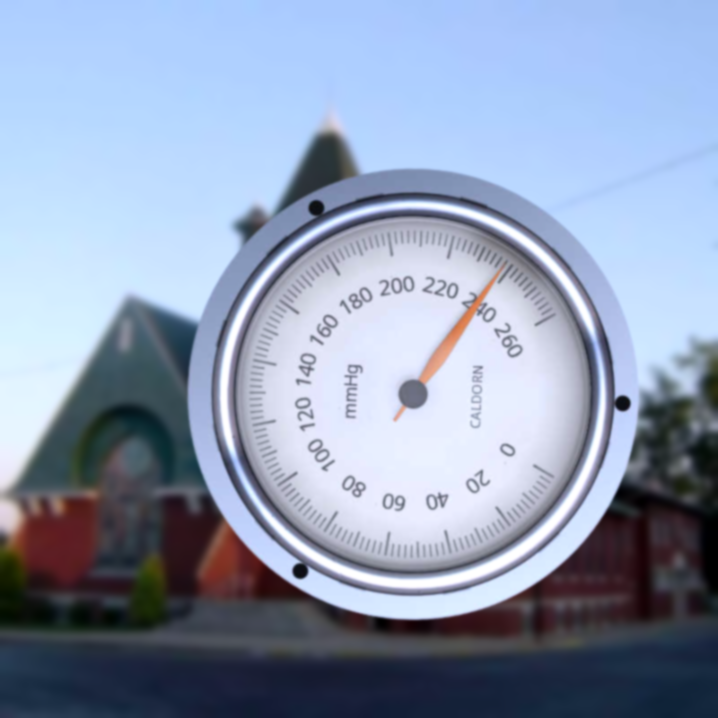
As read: **238** mmHg
